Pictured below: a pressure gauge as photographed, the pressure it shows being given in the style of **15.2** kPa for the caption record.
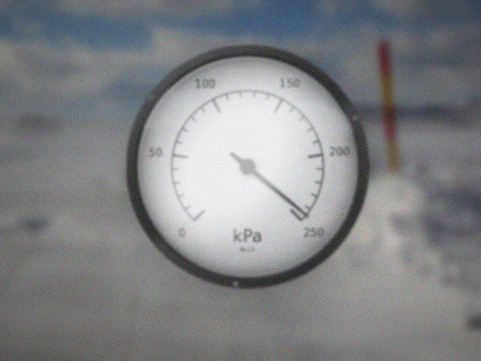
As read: **245** kPa
